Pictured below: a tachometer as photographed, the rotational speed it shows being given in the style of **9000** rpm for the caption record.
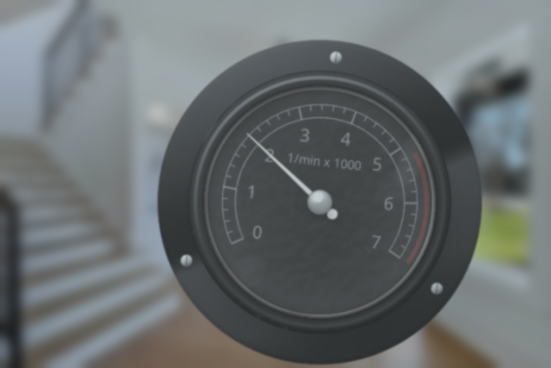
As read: **2000** rpm
